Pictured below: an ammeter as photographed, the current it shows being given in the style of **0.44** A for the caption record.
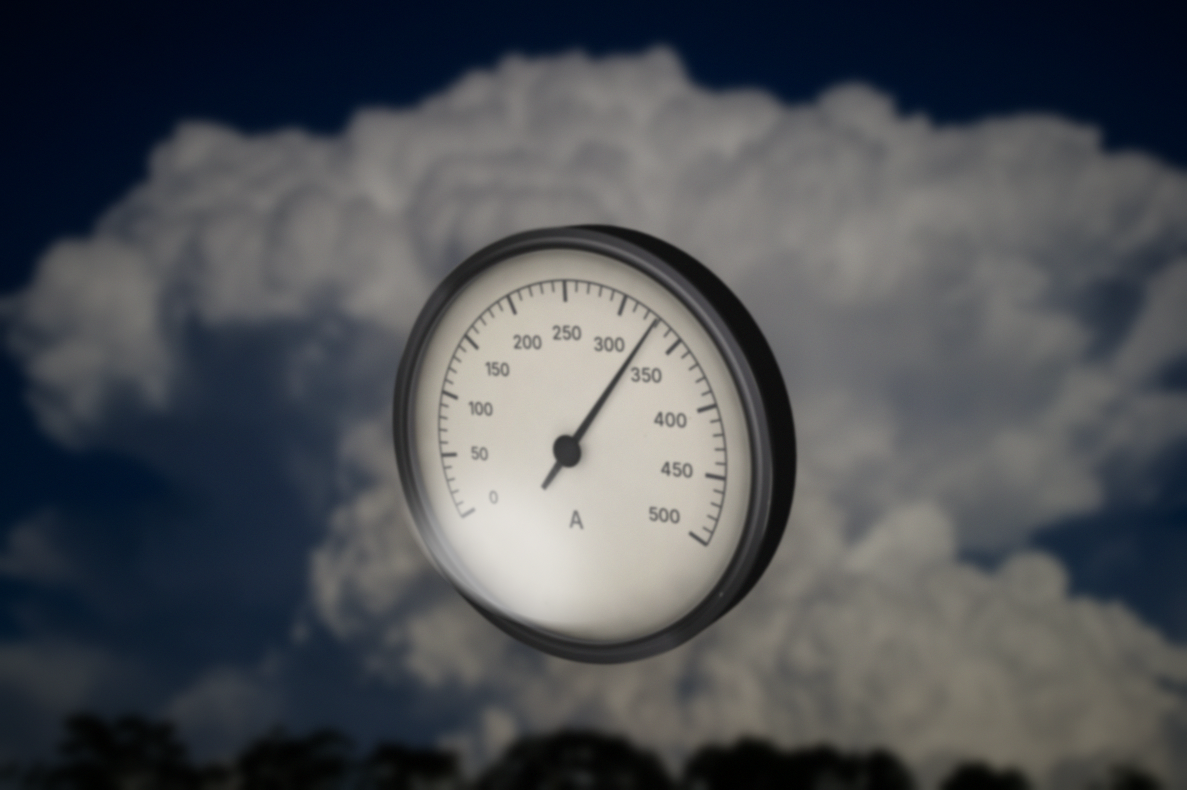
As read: **330** A
